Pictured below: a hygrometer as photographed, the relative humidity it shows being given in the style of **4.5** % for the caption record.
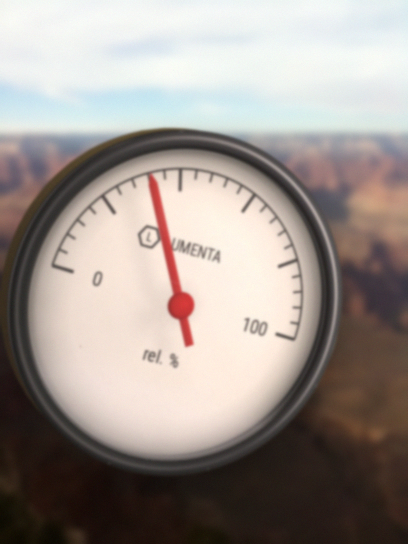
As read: **32** %
